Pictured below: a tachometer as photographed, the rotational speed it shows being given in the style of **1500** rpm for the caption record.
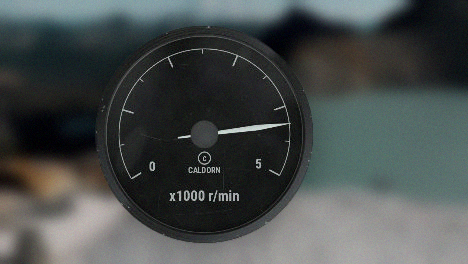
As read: **4250** rpm
